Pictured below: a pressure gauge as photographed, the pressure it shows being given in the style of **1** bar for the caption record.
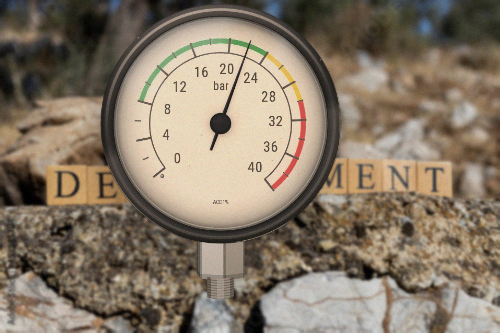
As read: **22** bar
